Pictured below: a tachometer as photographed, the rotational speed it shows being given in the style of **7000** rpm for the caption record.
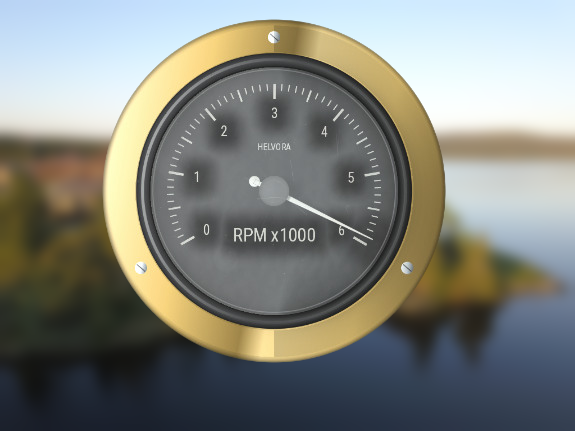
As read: **5900** rpm
